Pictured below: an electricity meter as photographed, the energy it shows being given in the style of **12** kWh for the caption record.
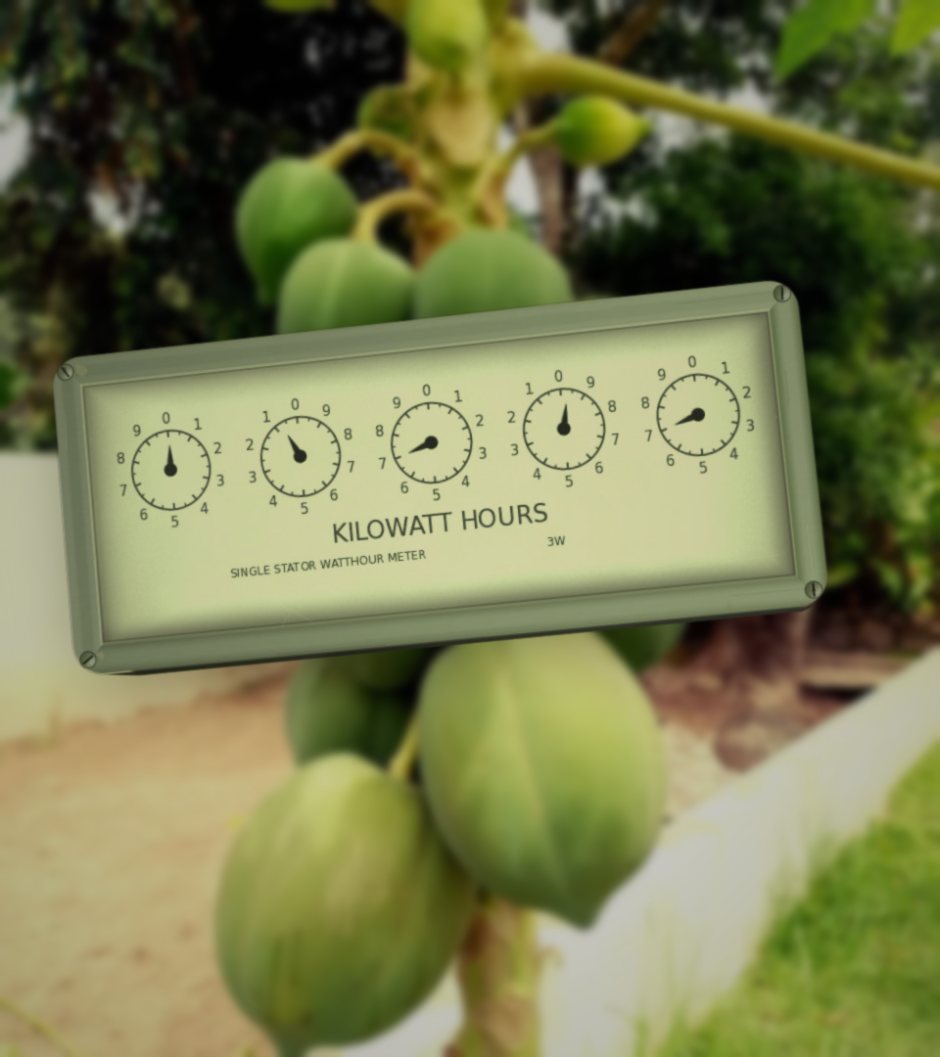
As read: **697** kWh
